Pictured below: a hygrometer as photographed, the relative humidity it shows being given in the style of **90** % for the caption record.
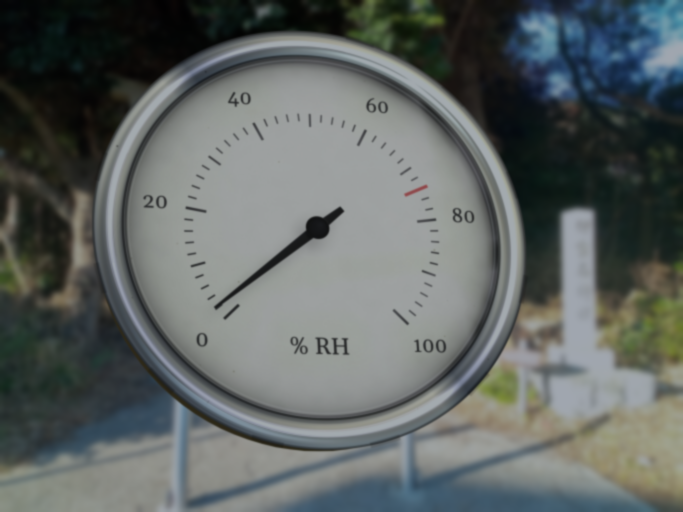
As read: **2** %
